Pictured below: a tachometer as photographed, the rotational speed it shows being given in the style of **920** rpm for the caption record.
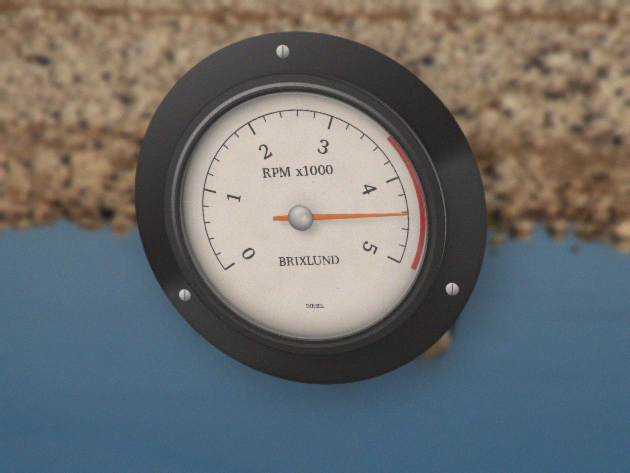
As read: **4400** rpm
